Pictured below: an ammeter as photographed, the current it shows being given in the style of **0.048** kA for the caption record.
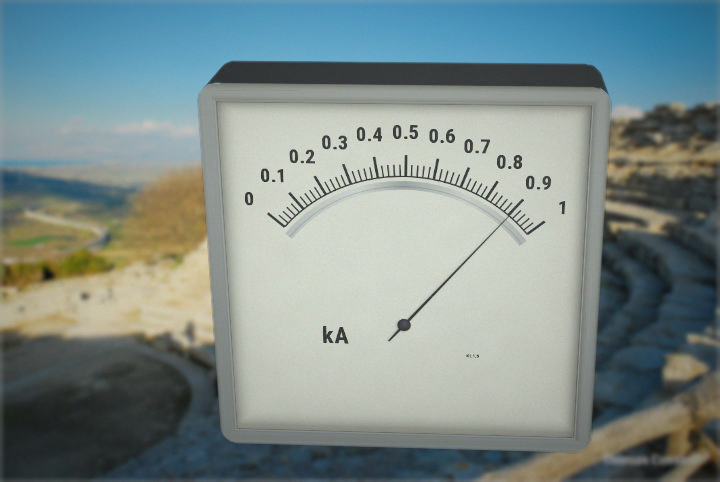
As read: **0.9** kA
